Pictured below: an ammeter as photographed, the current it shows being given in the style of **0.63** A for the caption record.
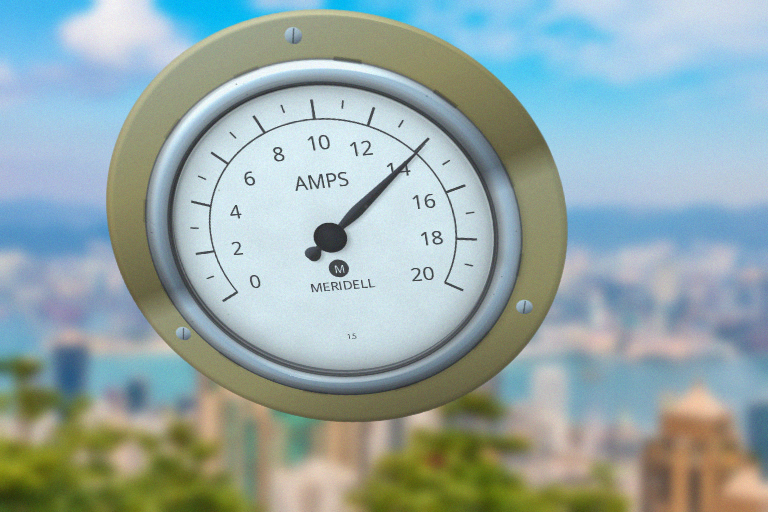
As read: **14** A
